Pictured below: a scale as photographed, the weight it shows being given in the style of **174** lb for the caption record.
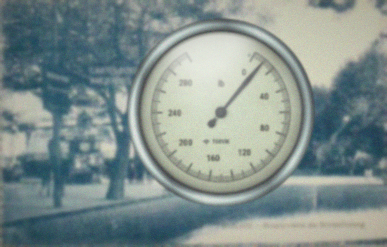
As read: **10** lb
